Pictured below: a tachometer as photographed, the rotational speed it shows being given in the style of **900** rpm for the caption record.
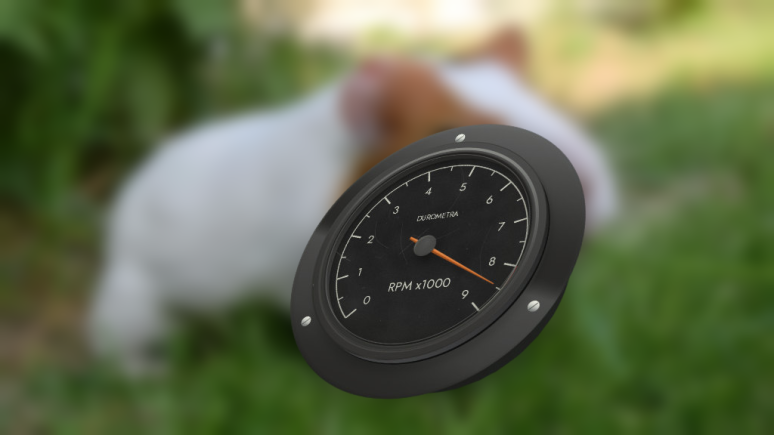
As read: **8500** rpm
